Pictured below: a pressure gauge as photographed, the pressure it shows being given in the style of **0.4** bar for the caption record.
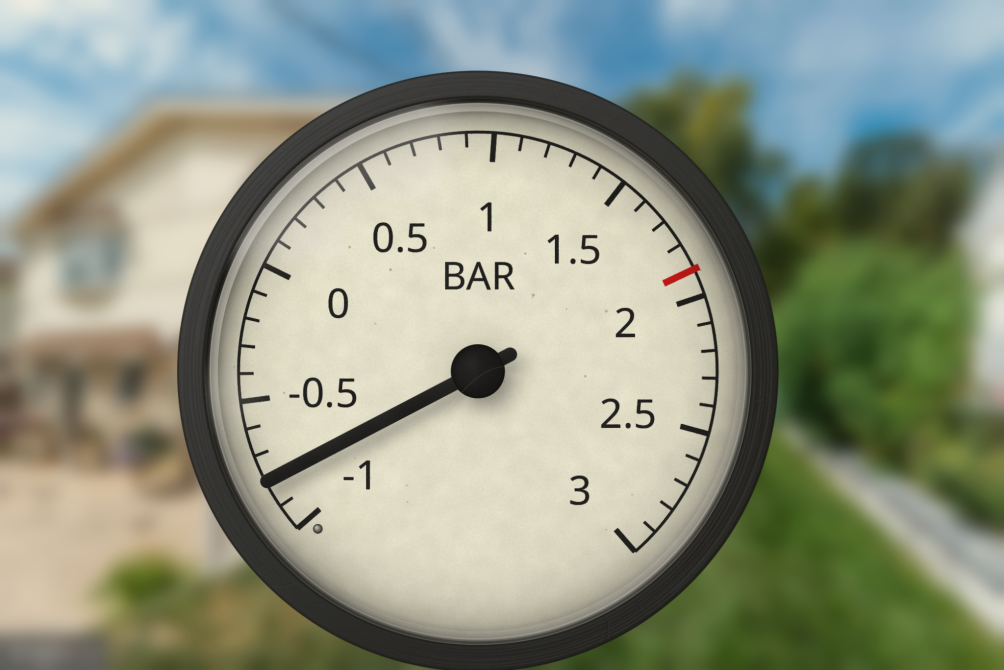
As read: **-0.8** bar
